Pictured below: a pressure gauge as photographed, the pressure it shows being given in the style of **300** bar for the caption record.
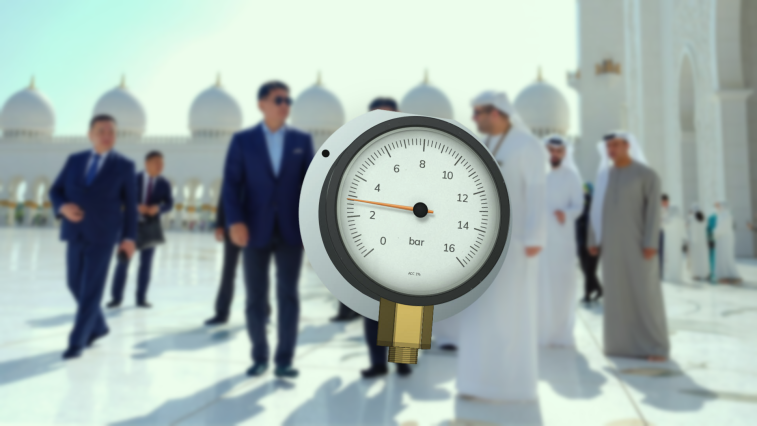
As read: **2.8** bar
